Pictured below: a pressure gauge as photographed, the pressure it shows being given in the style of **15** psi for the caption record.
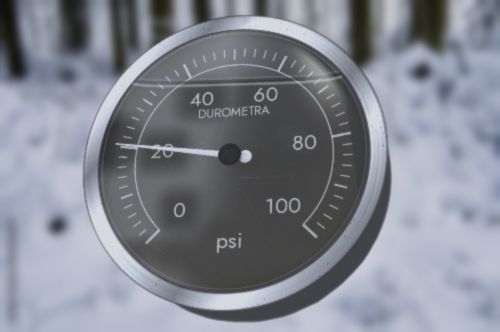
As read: **20** psi
